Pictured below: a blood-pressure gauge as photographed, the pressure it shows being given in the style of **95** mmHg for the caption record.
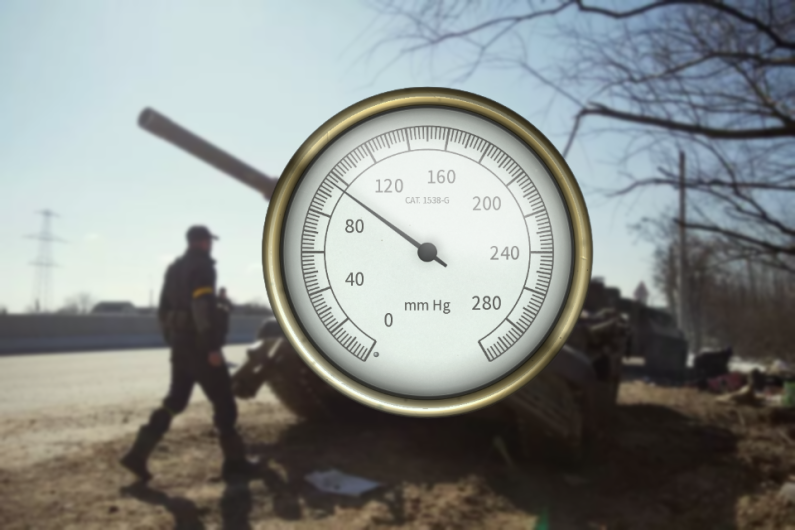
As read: **96** mmHg
